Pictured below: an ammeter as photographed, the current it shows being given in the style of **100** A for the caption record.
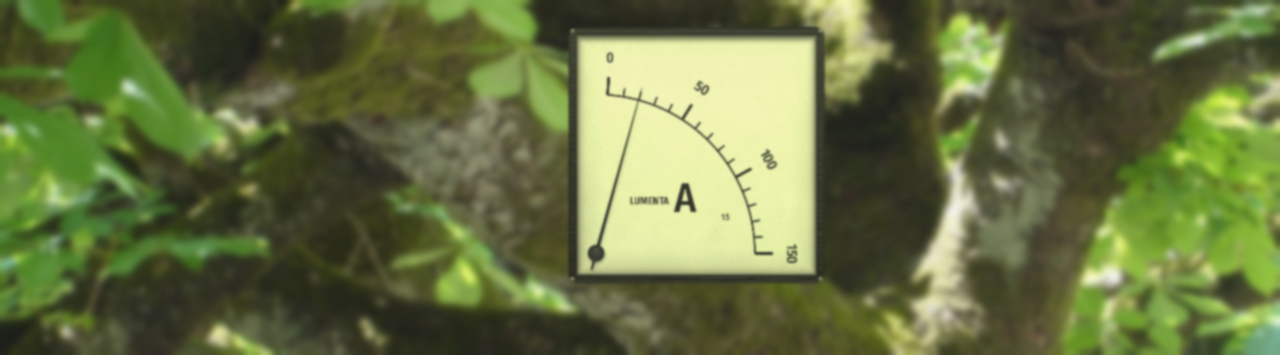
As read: **20** A
